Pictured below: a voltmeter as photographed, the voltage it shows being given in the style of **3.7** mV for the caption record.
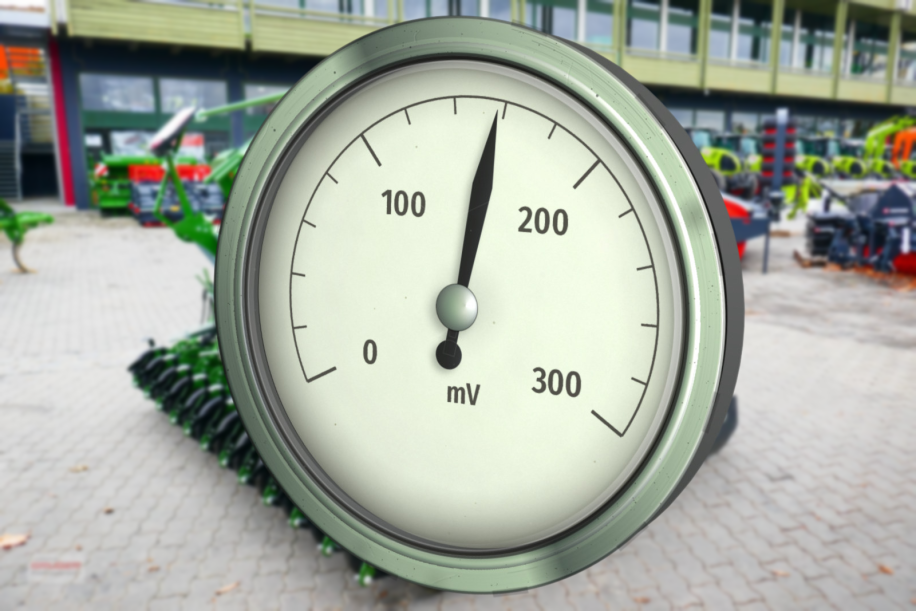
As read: **160** mV
